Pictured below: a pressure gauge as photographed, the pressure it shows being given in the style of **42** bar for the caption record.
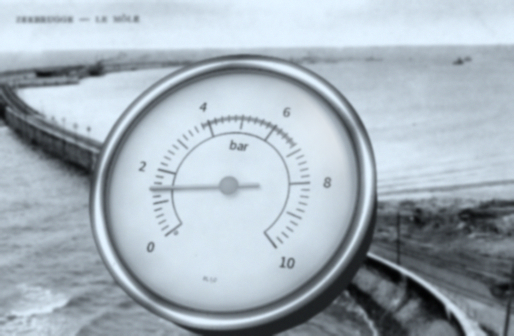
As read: **1.4** bar
